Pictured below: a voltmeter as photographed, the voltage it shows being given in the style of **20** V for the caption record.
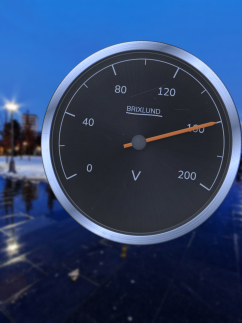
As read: **160** V
